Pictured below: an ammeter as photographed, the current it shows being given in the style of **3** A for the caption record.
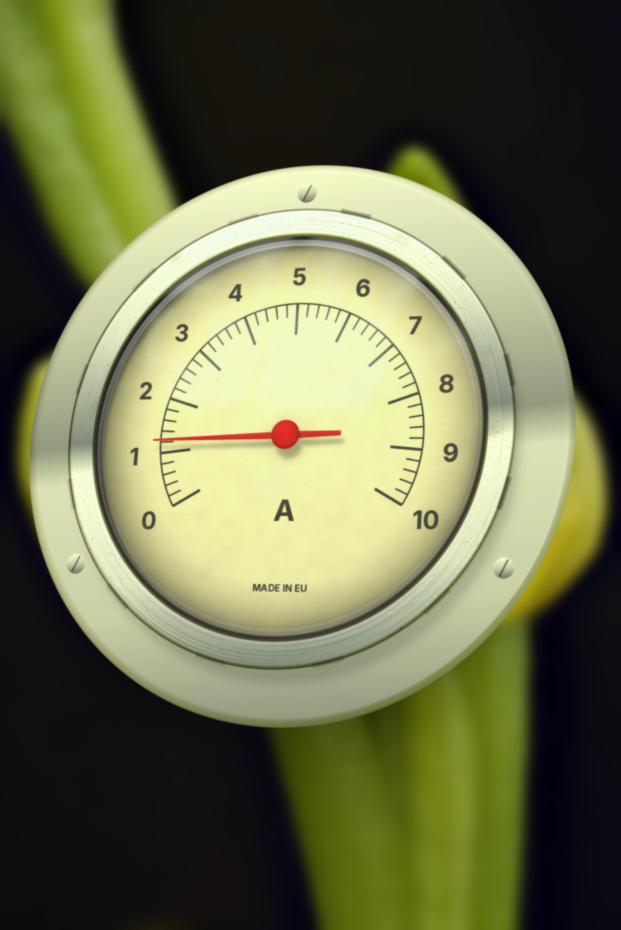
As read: **1.2** A
